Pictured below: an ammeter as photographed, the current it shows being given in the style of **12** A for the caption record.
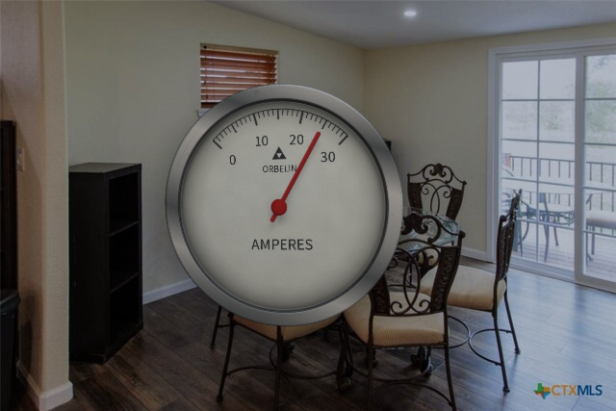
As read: **25** A
